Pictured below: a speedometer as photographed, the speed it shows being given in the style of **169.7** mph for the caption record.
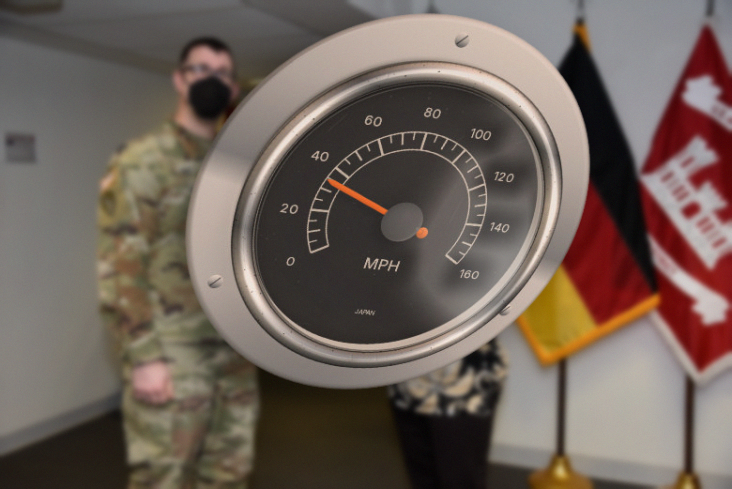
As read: **35** mph
